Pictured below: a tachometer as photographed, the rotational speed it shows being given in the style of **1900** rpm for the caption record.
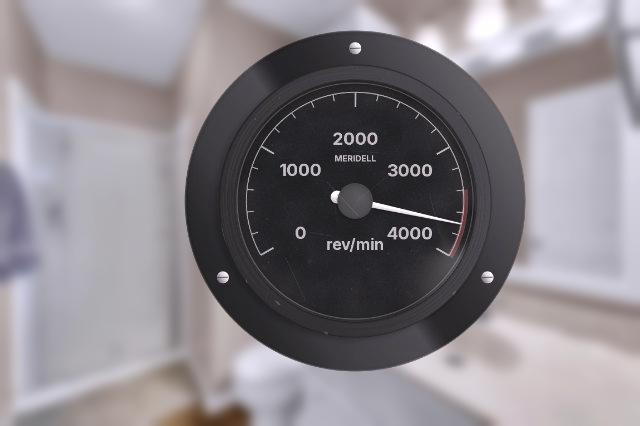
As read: **3700** rpm
